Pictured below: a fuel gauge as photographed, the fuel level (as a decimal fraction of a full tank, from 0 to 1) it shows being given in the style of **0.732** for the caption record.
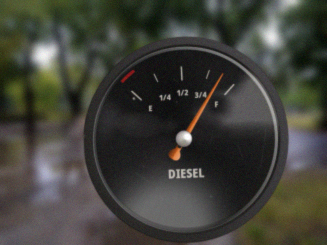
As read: **0.875**
